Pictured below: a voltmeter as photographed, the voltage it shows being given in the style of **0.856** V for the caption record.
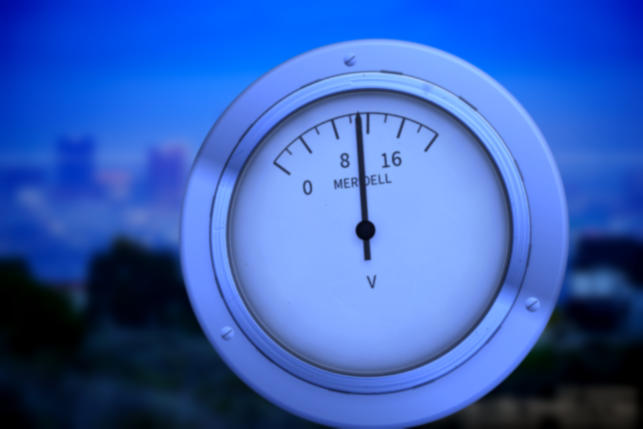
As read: **11** V
